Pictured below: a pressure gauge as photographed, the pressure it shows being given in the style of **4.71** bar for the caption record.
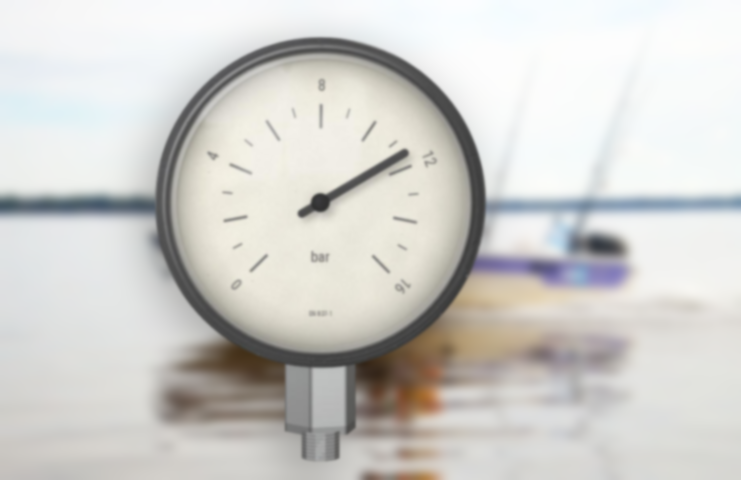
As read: **11.5** bar
